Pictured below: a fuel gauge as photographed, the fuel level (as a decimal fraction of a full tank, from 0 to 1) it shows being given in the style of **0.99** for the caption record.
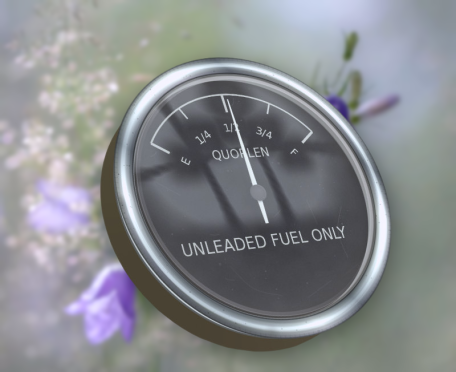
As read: **0.5**
